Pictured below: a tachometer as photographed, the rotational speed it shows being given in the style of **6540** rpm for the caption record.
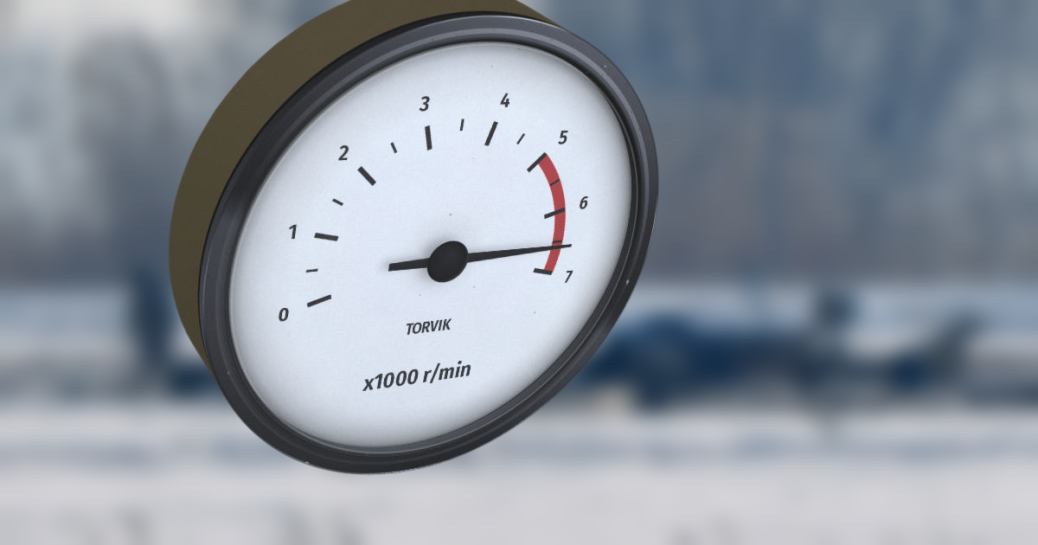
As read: **6500** rpm
